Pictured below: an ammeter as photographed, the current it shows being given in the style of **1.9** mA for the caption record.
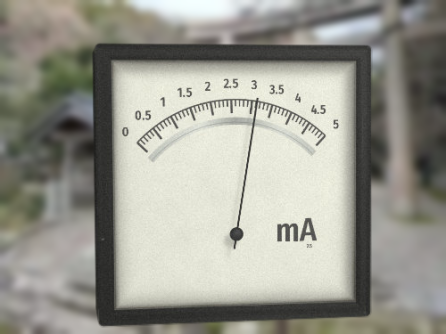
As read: **3.1** mA
